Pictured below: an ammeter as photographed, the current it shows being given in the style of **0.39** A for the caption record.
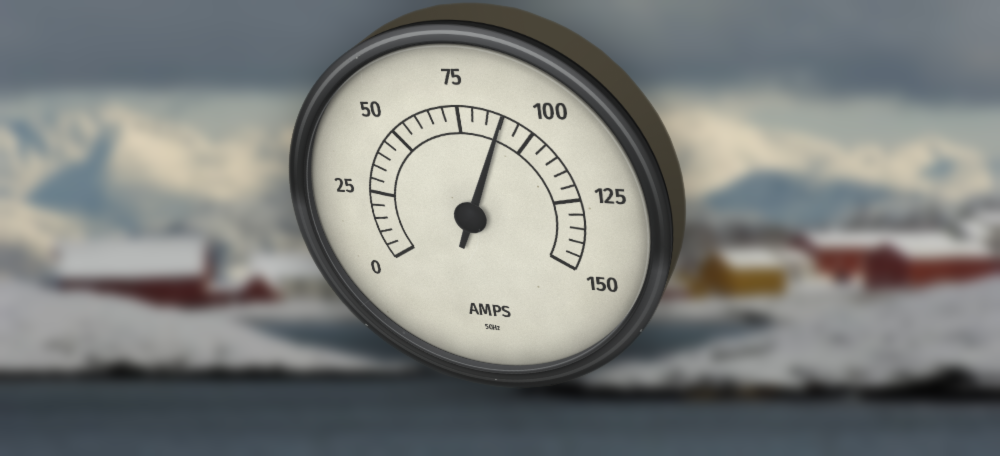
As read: **90** A
